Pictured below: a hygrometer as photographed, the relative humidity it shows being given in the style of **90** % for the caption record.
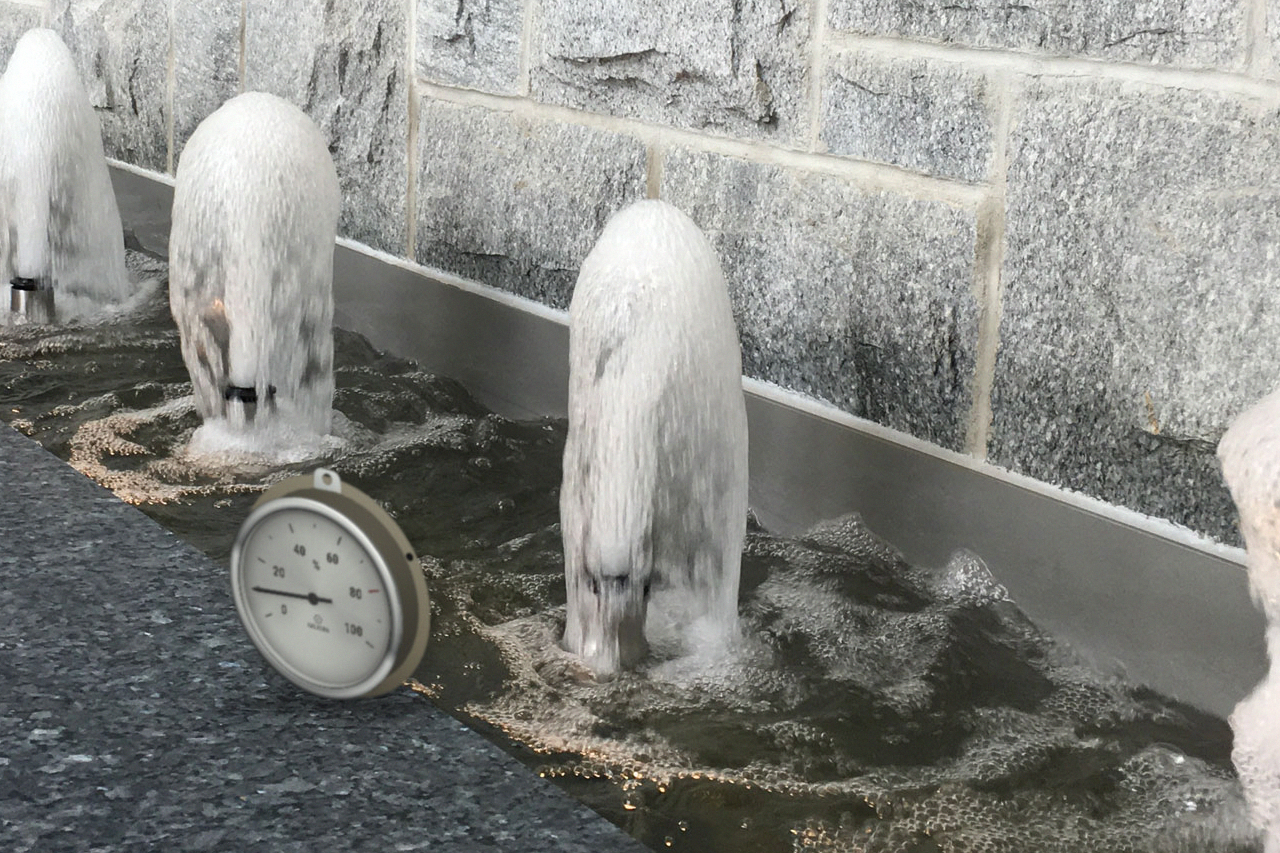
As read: **10** %
